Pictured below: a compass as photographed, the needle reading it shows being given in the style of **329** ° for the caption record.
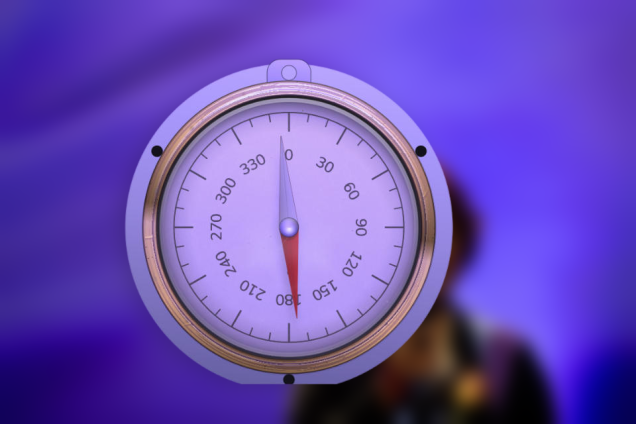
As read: **175** °
